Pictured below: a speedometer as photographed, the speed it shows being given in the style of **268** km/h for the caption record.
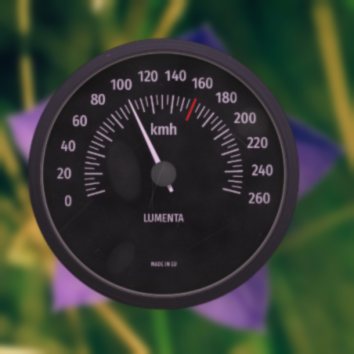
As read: **100** km/h
